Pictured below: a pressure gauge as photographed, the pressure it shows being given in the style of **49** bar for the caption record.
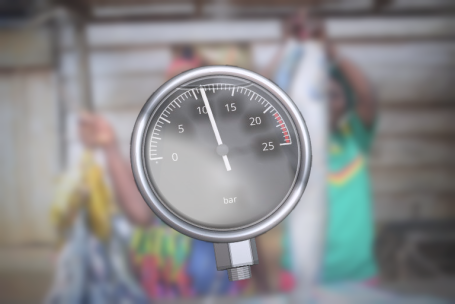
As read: **11** bar
